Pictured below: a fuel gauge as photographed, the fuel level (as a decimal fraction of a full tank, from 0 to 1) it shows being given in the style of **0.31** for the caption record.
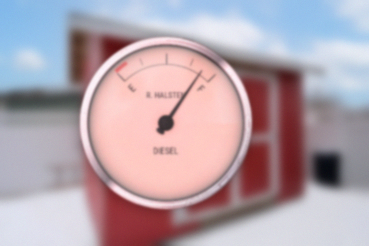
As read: **0.875**
